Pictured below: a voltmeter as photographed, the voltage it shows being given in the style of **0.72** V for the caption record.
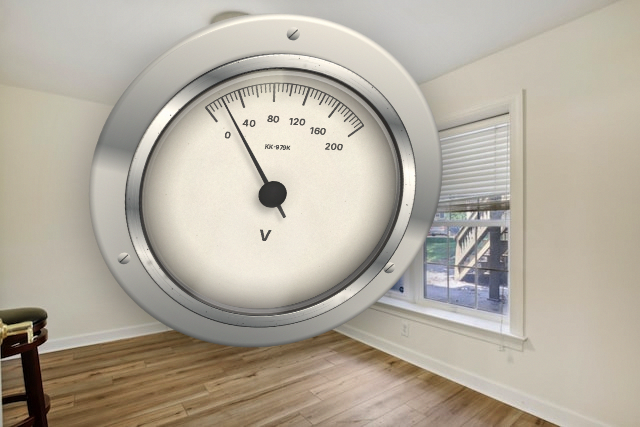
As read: **20** V
